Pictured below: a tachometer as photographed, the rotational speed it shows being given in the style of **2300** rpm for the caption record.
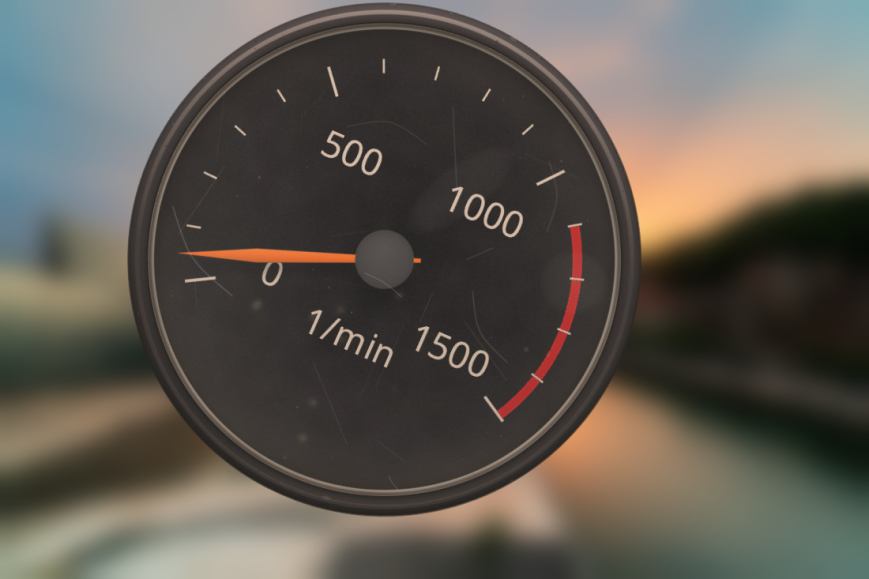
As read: **50** rpm
